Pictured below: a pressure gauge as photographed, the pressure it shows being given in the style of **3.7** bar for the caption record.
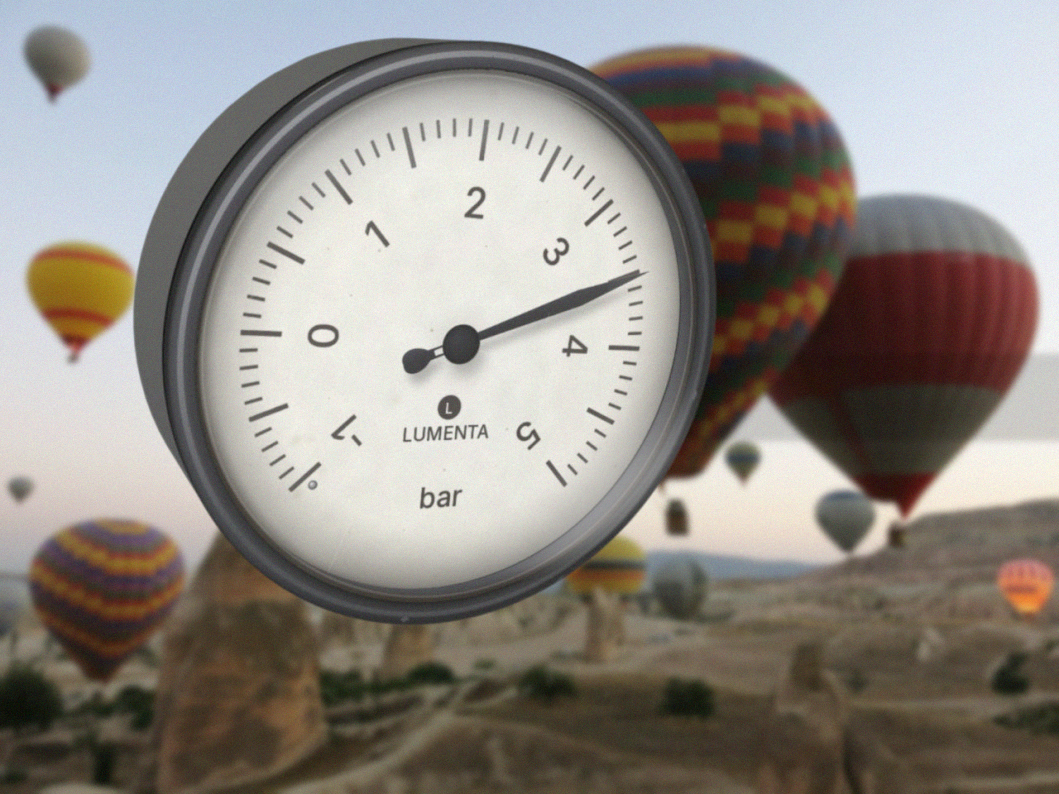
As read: **3.5** bar
